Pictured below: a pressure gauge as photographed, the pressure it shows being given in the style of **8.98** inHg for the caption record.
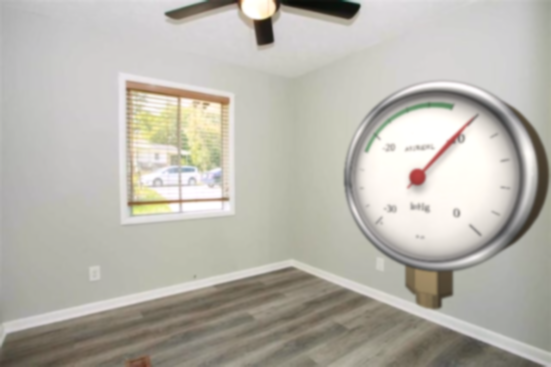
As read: **-10** inHg
